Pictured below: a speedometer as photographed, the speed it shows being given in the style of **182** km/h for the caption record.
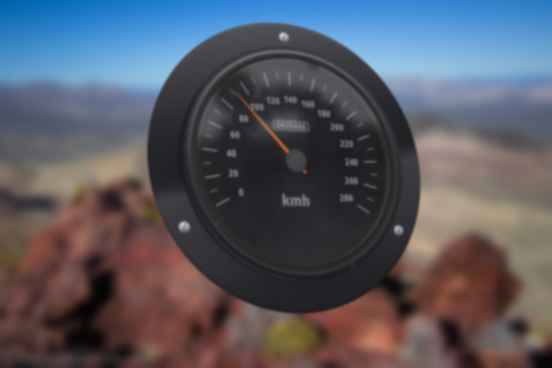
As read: **90** km/h
